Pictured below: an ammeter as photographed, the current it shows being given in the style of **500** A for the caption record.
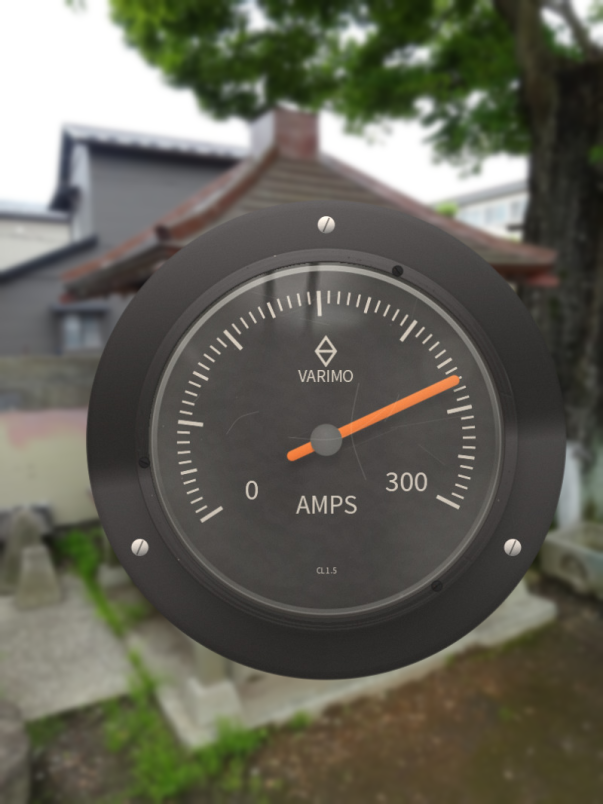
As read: **235** A
